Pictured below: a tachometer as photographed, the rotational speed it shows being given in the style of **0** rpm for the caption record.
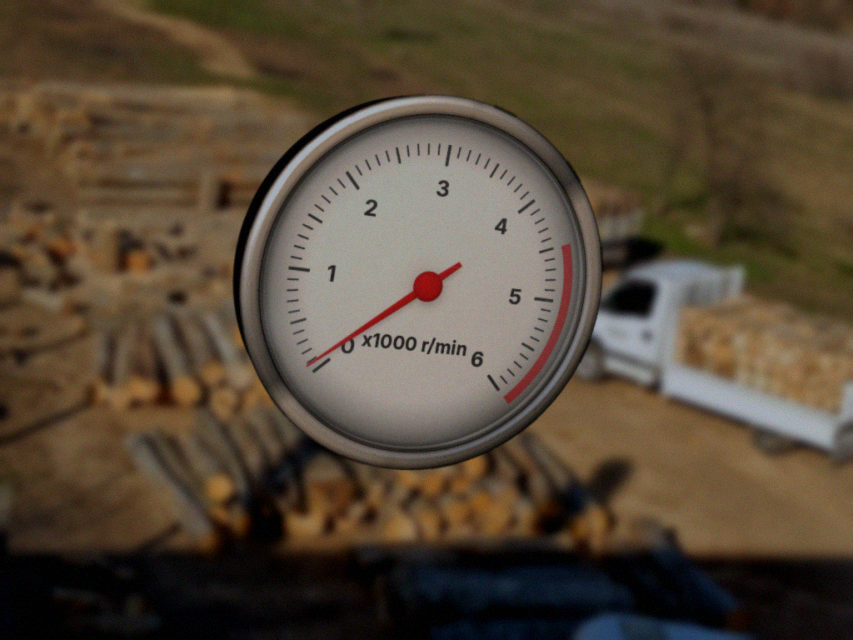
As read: **100** rpm
